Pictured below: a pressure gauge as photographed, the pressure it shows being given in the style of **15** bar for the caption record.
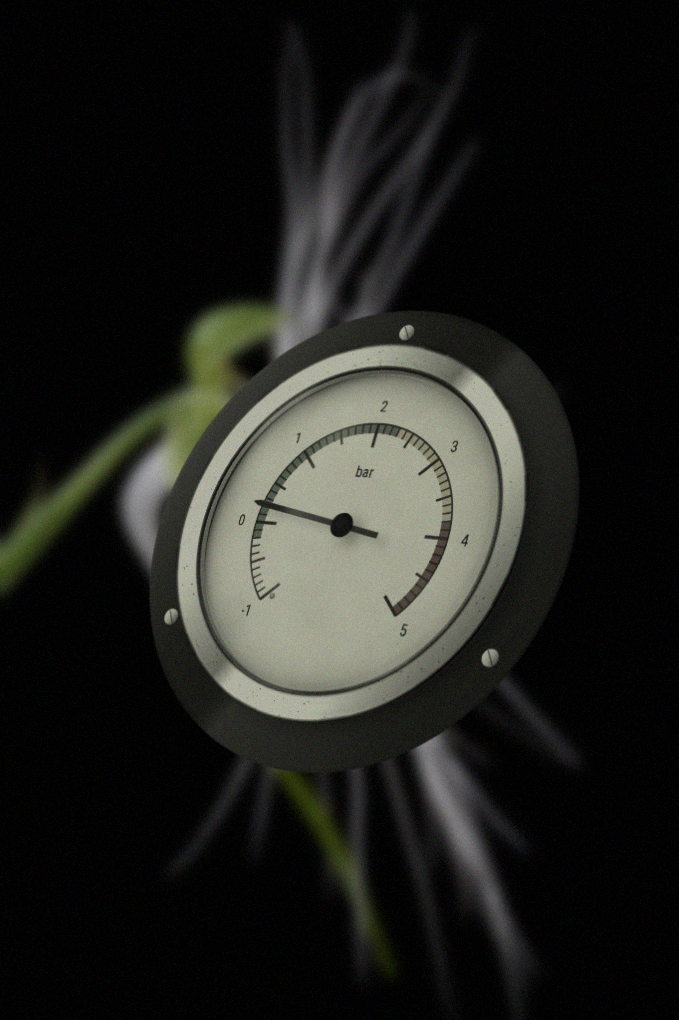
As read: **0.2** bar
